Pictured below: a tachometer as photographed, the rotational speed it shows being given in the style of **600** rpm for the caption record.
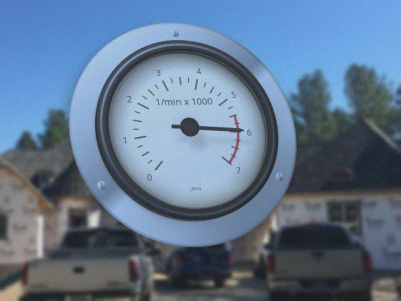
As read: **6000** rpm
